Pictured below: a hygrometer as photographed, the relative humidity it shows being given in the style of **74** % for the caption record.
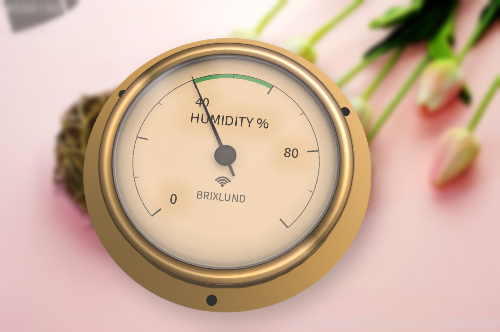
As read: **40** %
